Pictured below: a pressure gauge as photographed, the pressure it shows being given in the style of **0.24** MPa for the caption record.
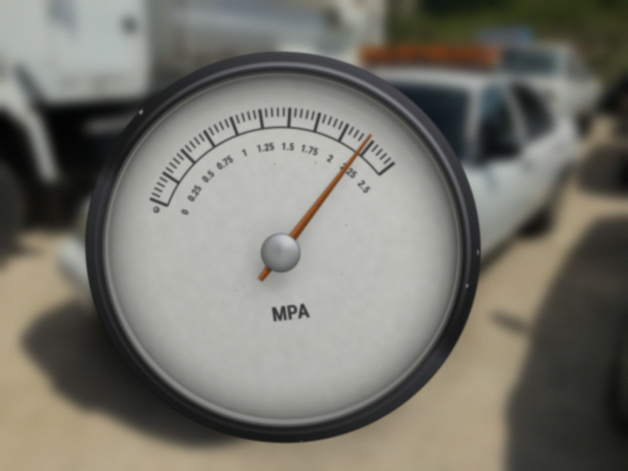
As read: **2.2** MPa
